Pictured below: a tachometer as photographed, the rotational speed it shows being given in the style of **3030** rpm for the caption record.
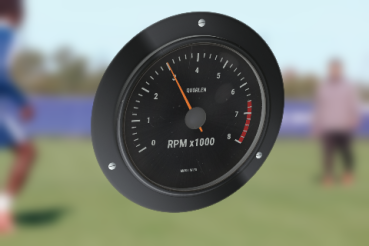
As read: **3000** rpm
